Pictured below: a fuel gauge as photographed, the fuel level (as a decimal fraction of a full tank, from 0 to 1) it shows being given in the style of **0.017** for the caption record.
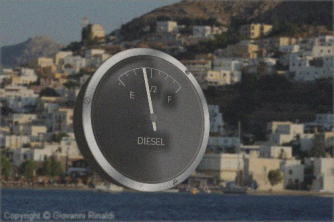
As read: **0.375**
